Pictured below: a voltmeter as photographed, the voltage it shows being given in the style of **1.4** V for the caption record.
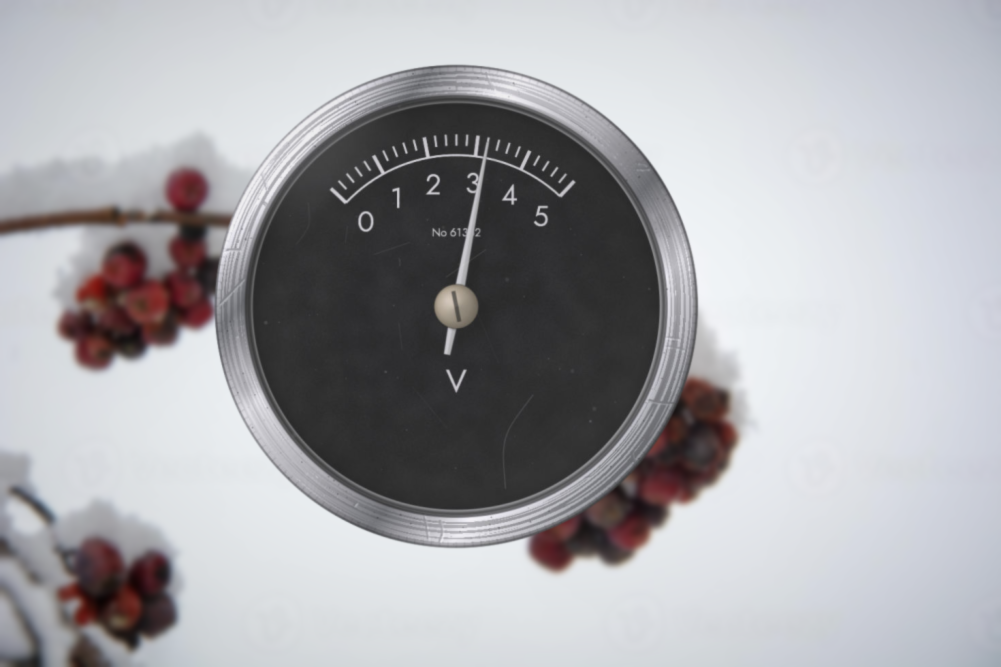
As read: **3.2** V
